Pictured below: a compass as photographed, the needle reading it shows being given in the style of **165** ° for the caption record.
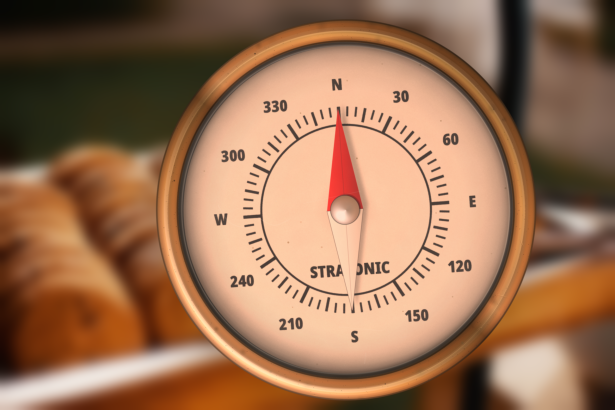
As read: **0** °
